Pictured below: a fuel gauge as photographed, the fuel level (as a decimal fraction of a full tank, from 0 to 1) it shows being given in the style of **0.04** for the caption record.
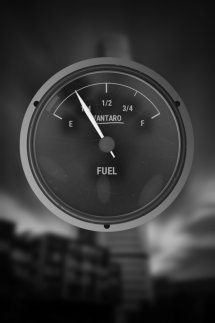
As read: **0.25**
